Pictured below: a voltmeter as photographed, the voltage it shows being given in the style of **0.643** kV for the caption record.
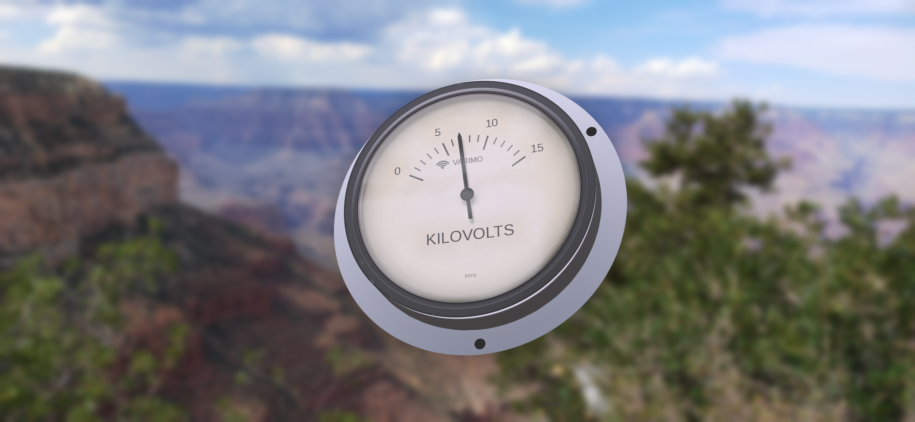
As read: **7** kV
